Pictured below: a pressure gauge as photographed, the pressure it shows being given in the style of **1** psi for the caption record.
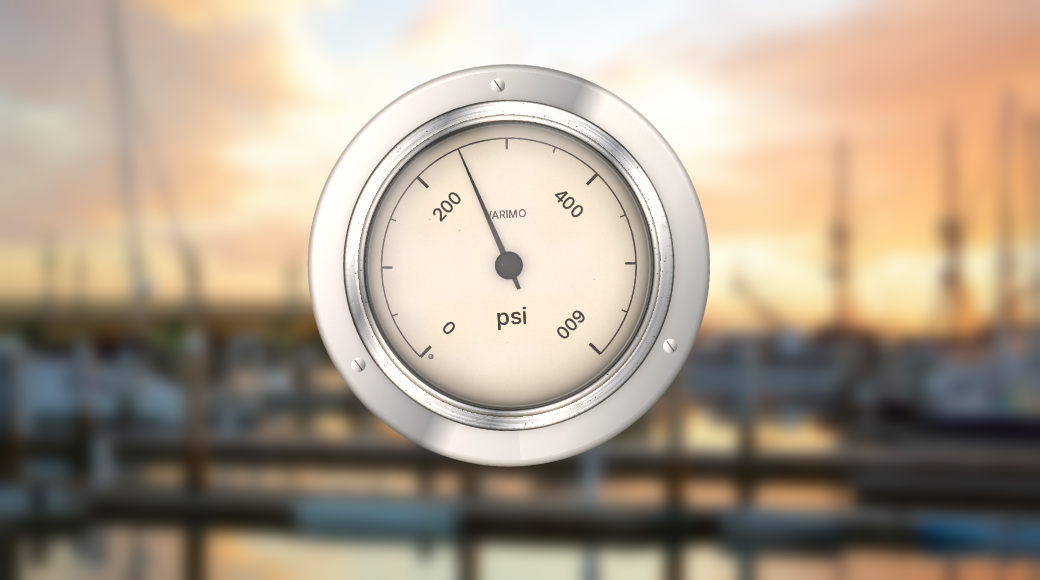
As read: **250** psi
